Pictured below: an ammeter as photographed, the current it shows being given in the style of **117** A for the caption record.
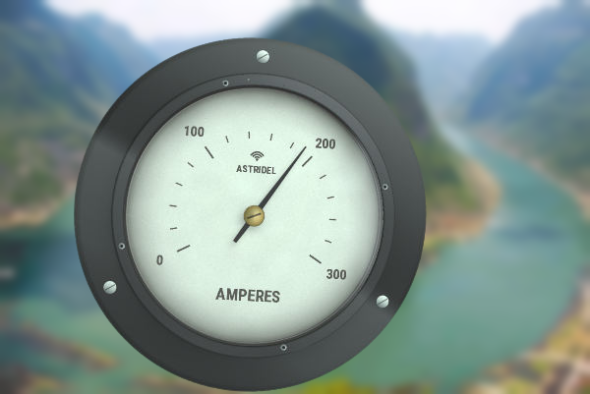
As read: **190** A
